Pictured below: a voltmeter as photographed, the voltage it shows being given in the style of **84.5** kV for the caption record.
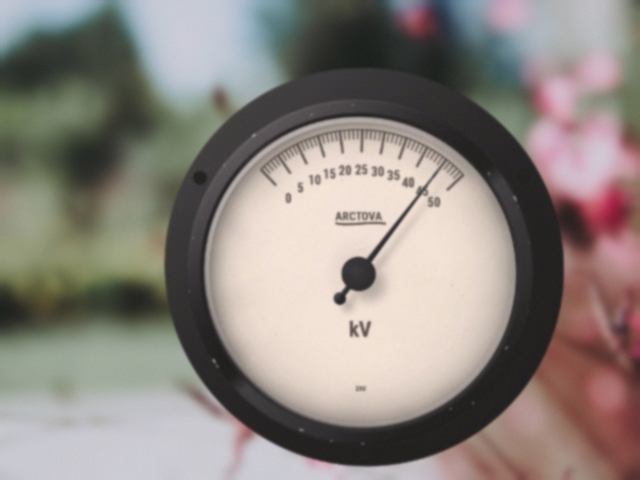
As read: **45** kV
